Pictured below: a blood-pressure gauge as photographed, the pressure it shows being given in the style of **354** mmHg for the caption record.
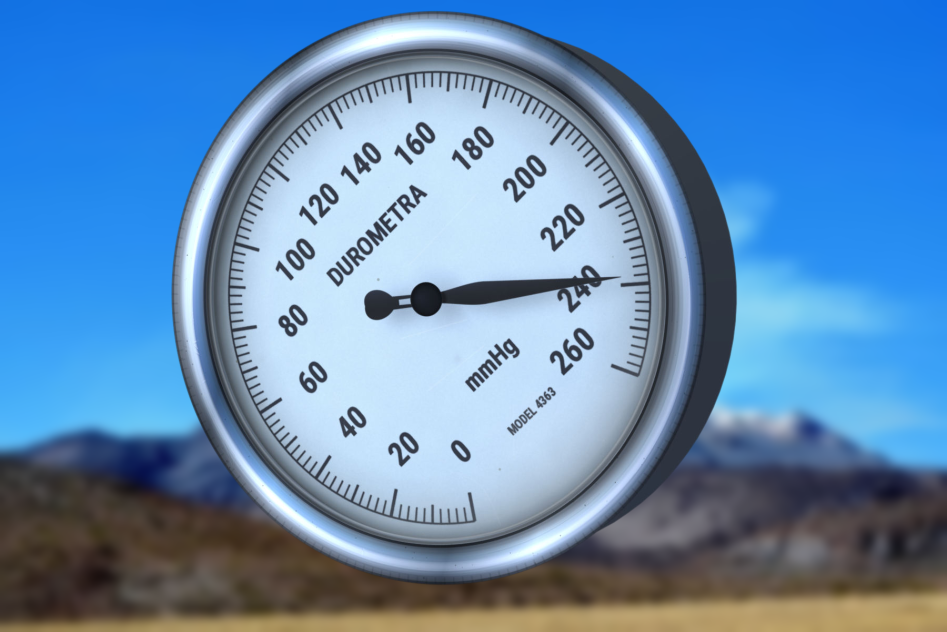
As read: **238** mmHg
